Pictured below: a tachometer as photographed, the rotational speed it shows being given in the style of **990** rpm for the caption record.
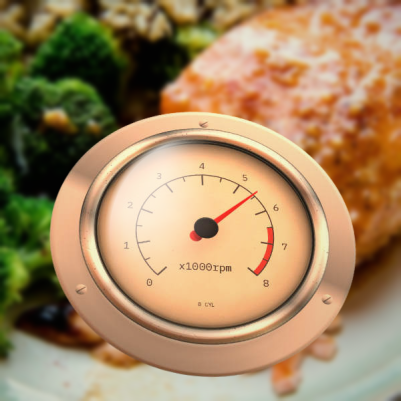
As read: **5500** rpm
